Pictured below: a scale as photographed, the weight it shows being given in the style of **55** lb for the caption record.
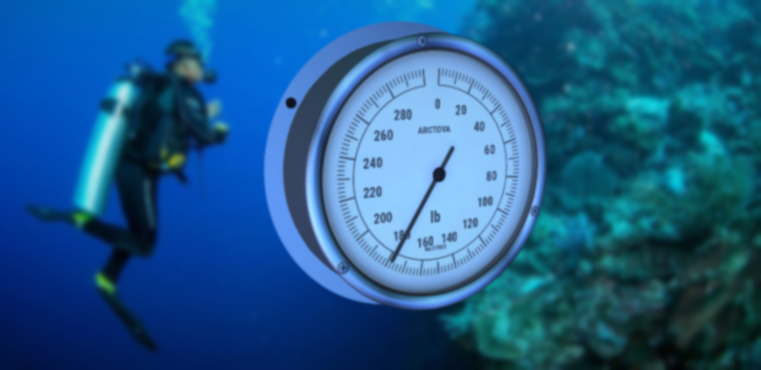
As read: **180** lb
